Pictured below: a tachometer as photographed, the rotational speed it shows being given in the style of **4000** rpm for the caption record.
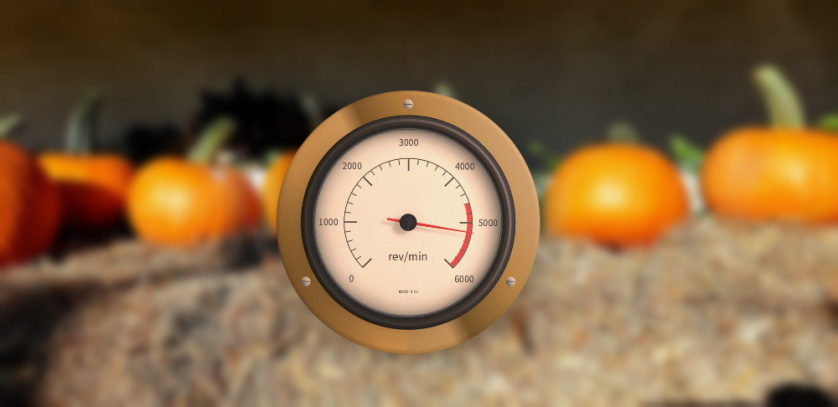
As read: **5200** rpm
